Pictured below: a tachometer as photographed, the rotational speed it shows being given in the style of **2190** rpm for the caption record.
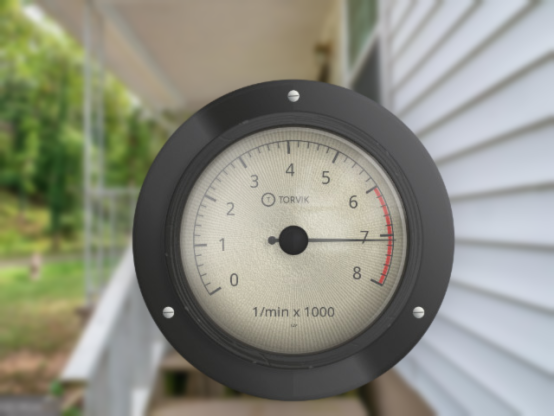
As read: **7100** rpm
